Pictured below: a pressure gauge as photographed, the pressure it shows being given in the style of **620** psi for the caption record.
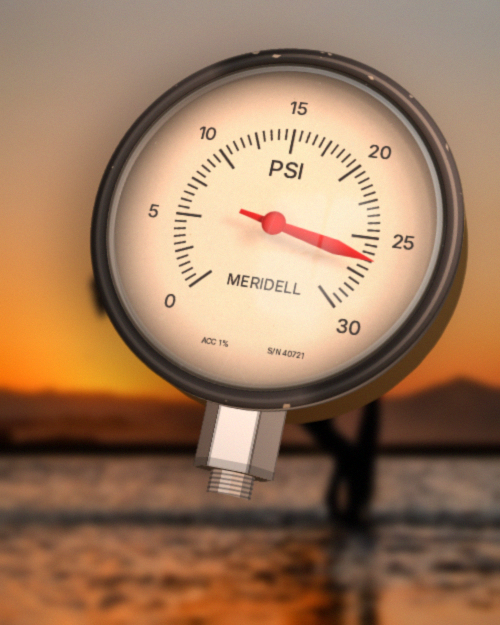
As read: **26.5** psi
